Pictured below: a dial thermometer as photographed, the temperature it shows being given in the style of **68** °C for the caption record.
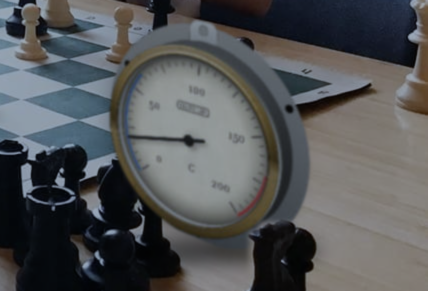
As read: **20** °C
